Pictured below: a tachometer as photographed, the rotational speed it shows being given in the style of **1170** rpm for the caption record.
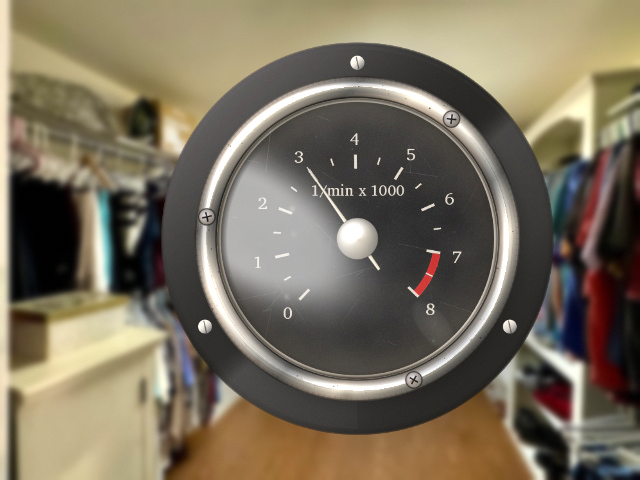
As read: **3000** rpm
